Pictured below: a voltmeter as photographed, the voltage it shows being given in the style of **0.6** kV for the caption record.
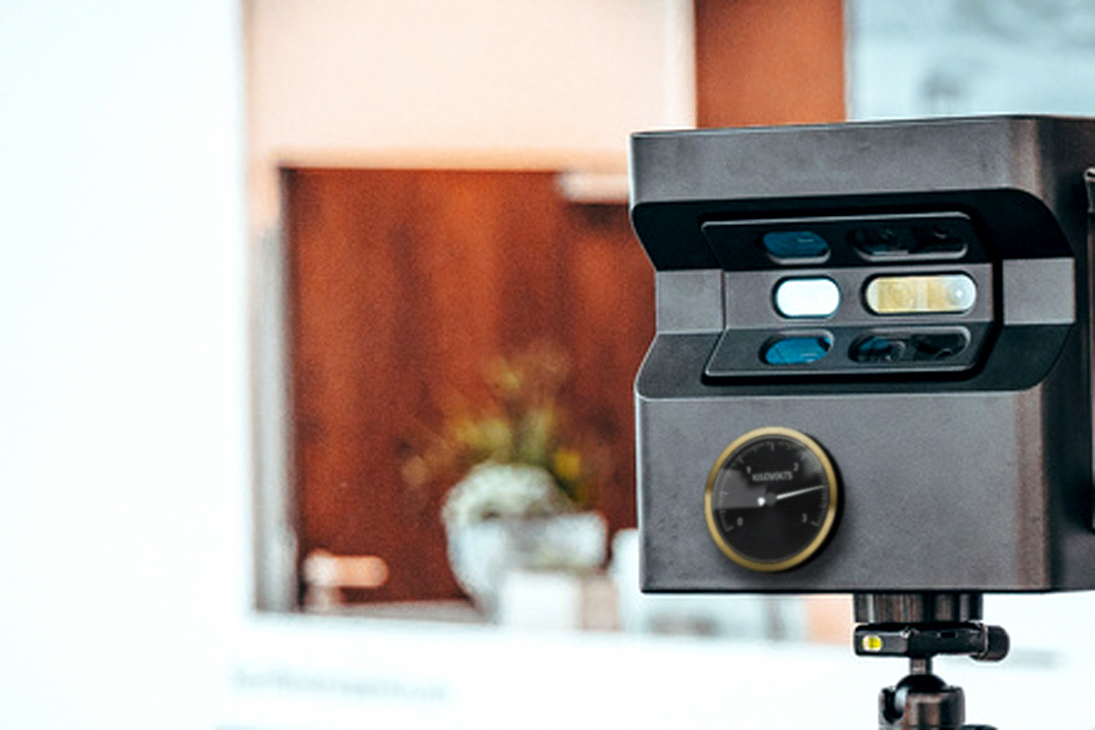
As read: **2.5** kV
